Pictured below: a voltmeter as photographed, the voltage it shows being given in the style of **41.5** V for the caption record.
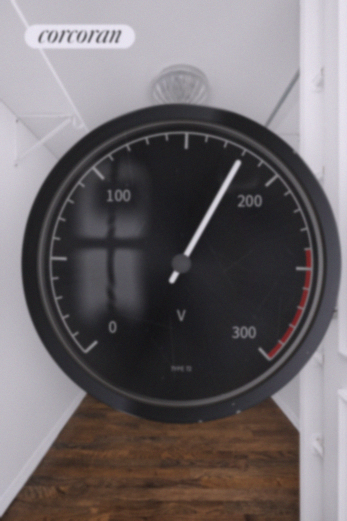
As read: **180** V
